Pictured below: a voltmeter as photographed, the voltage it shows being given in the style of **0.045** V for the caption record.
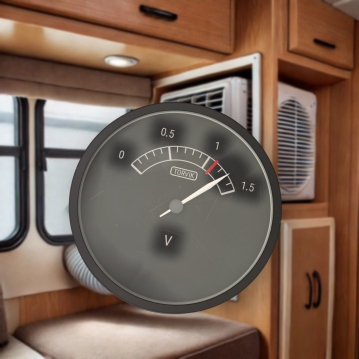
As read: **1.3** V
